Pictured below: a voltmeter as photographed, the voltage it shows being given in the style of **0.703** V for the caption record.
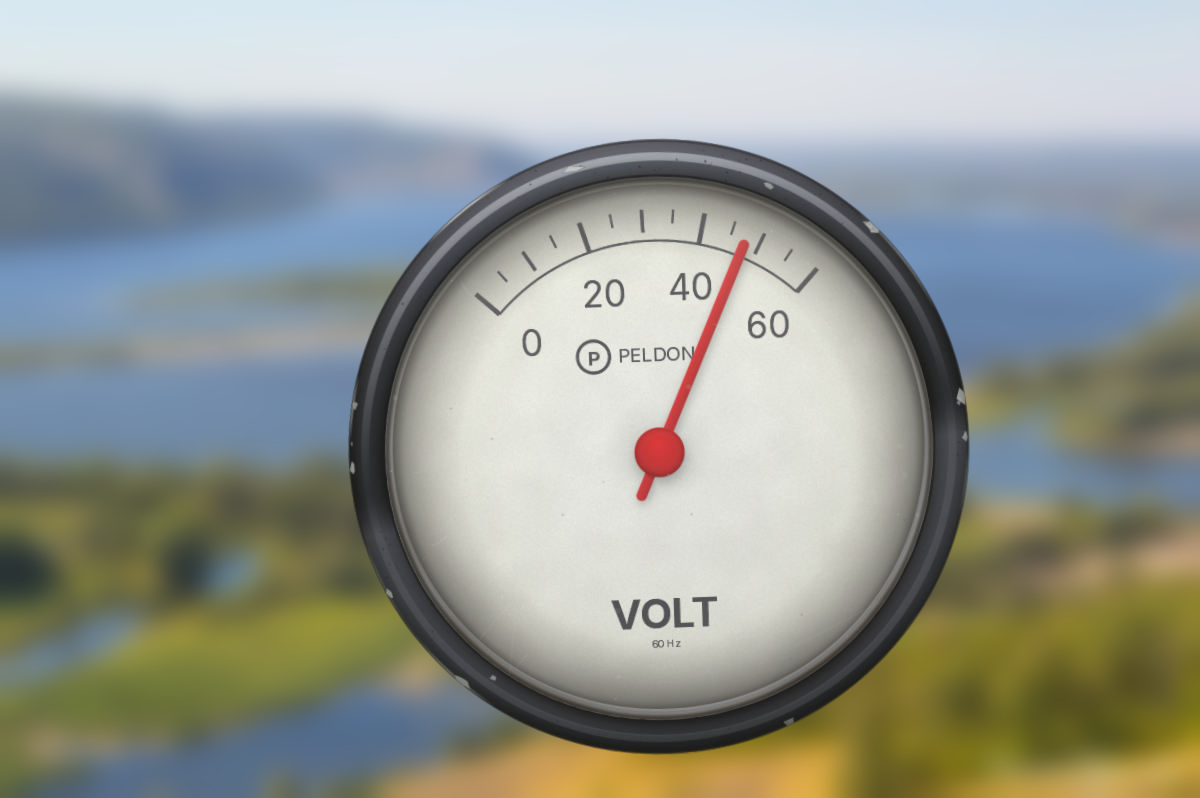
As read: **47.5** V
